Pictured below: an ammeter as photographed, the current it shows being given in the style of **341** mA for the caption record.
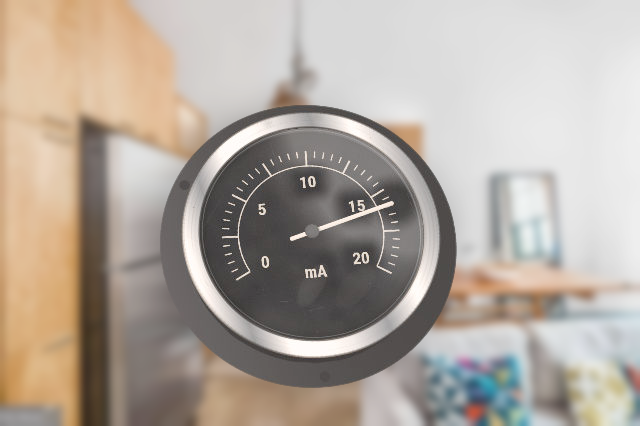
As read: **16** mA
